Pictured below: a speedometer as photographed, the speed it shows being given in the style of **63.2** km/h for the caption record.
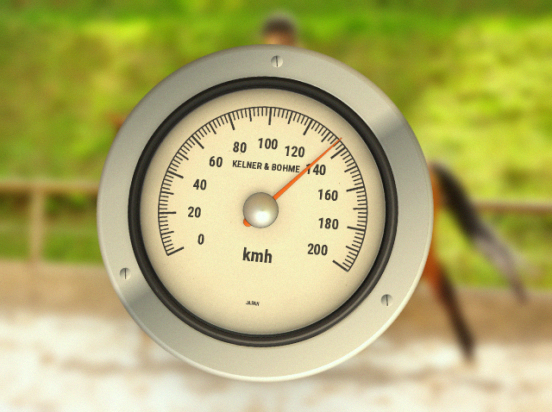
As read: **136** km/h
